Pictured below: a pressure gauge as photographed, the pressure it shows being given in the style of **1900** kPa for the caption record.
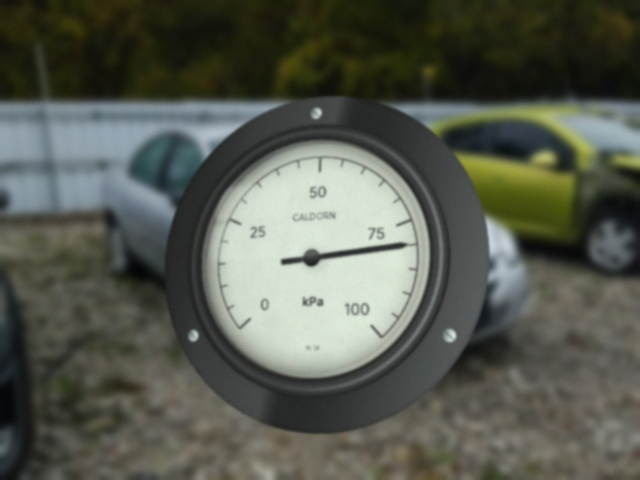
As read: **80** kPa
